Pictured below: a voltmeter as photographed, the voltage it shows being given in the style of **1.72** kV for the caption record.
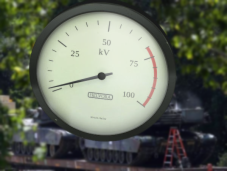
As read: **2.5** kV
